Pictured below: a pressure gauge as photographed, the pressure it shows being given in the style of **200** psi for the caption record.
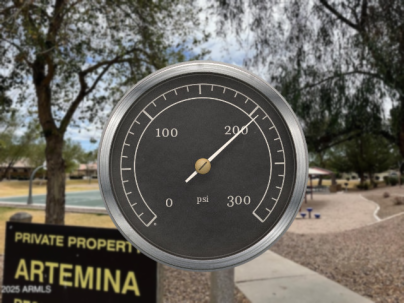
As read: **205** psi
